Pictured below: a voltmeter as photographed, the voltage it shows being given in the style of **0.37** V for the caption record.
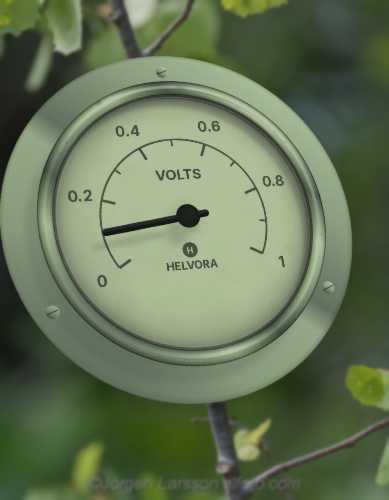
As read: **0.1** V
